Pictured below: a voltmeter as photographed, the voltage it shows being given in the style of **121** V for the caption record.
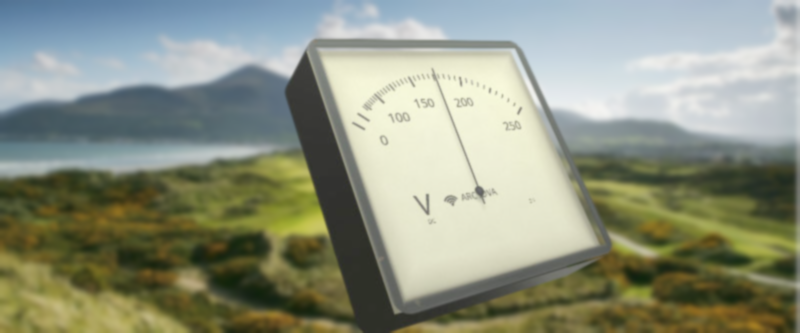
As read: **175** V
